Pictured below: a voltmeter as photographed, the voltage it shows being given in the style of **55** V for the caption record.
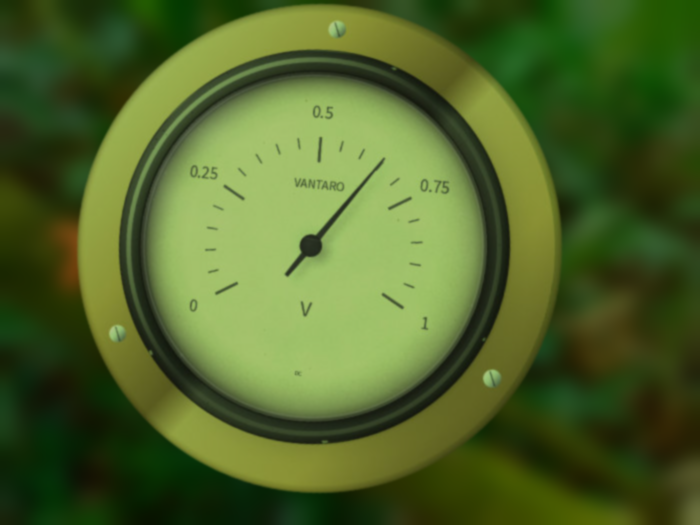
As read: **0.65** V
